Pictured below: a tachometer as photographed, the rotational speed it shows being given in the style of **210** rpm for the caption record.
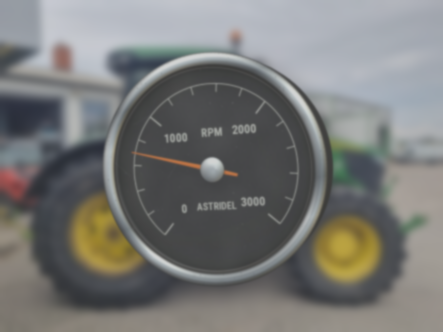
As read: **700** rpm
